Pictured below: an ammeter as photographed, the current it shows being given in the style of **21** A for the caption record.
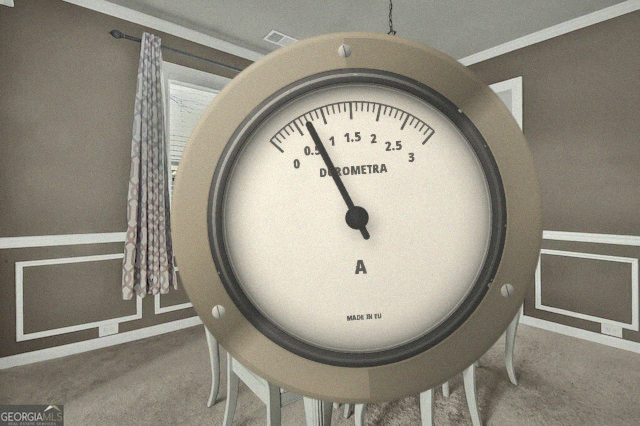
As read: **0.7** A
